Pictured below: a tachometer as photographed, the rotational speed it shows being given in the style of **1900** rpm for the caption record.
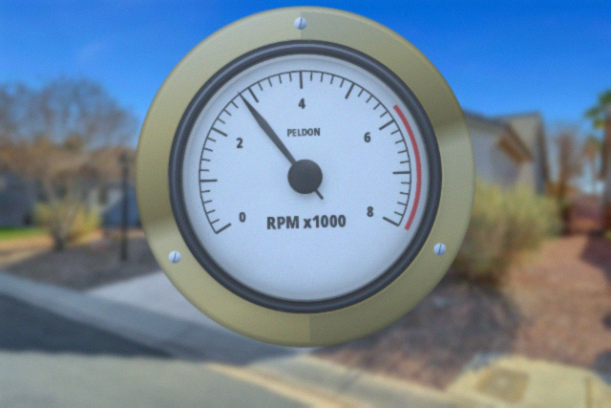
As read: **2800** rpm
